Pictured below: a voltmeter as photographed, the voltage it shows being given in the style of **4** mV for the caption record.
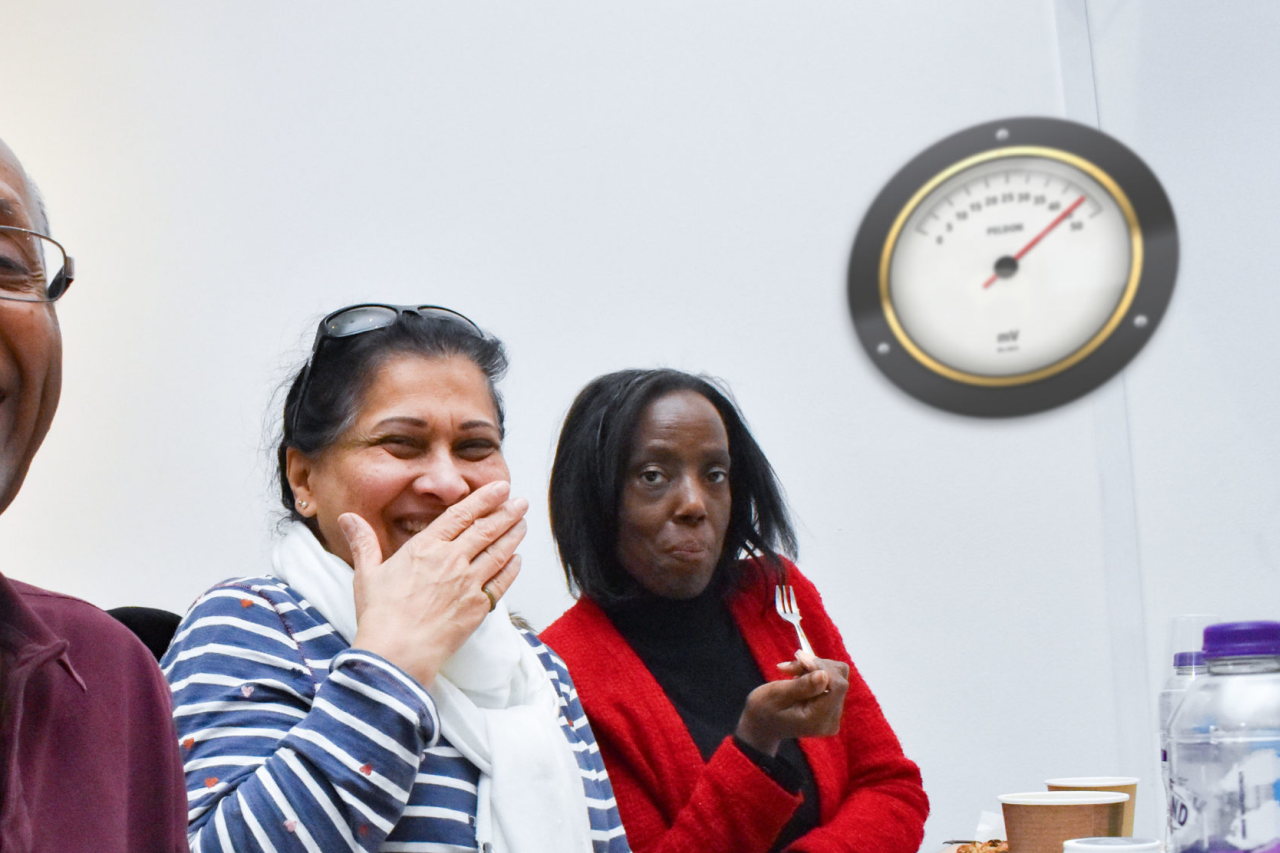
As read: **45** mV
